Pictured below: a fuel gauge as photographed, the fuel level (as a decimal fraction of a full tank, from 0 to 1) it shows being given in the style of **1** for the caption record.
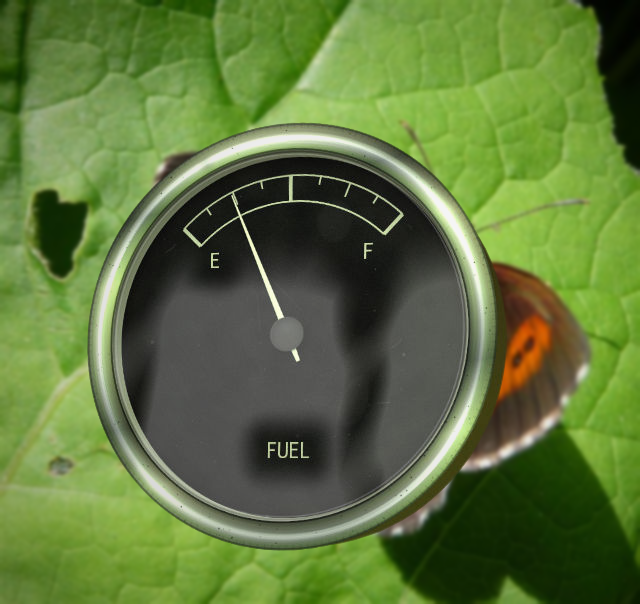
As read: **0.25**
